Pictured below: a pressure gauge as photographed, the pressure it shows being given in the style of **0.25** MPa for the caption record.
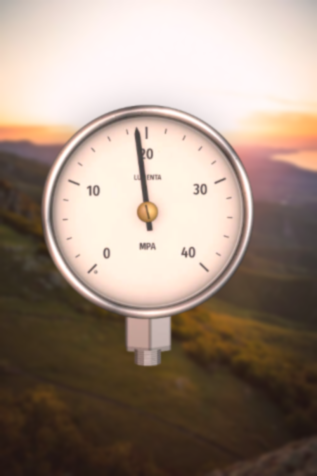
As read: **19** MPa
